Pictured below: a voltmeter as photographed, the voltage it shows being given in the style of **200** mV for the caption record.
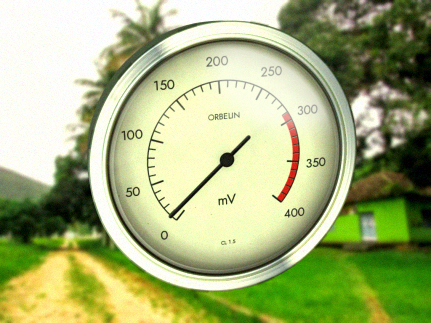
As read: **10** mV
